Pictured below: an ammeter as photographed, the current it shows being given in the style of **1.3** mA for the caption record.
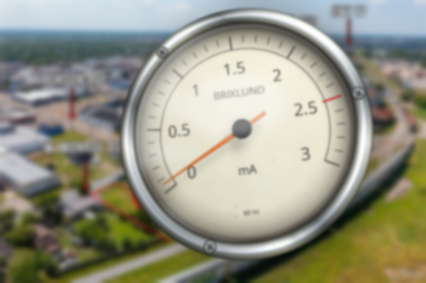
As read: **0.05** mA
